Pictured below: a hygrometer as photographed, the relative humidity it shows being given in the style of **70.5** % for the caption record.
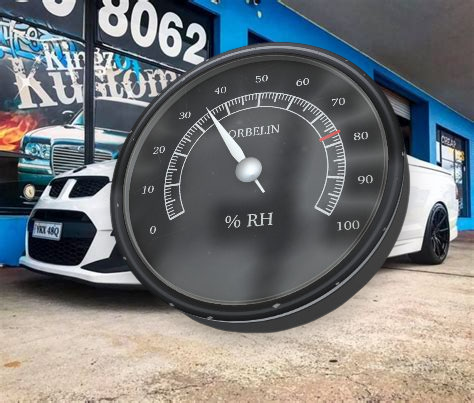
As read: **35** %
